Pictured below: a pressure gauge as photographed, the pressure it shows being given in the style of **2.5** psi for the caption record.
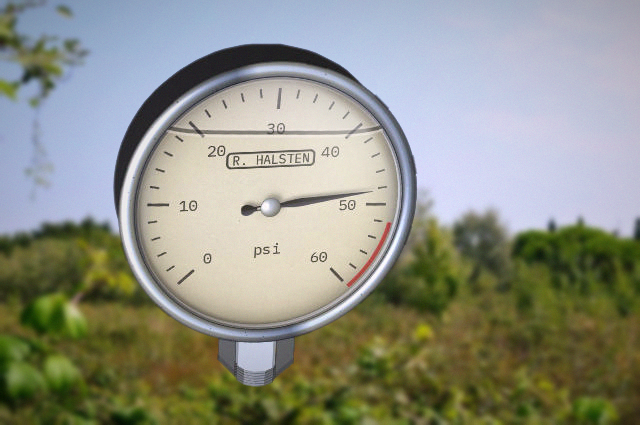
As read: **48** psi
